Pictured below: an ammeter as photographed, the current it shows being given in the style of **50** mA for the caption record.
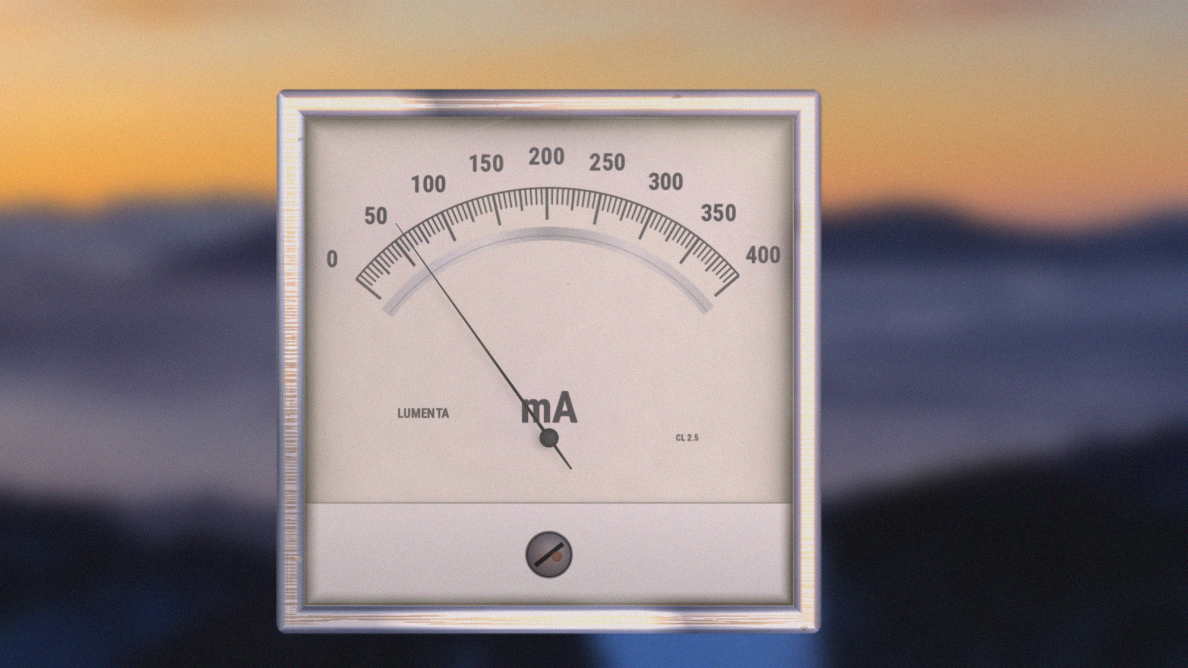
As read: **60** mA
